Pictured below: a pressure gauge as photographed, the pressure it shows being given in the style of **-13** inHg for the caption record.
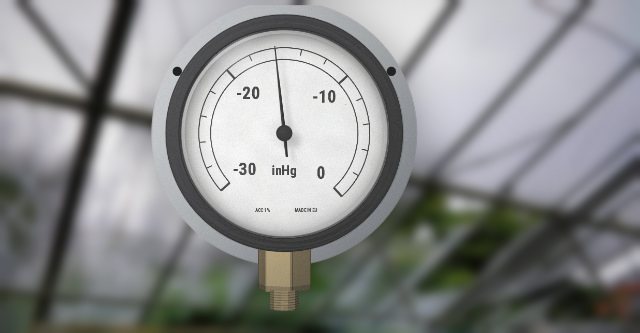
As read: **-16** inHg
